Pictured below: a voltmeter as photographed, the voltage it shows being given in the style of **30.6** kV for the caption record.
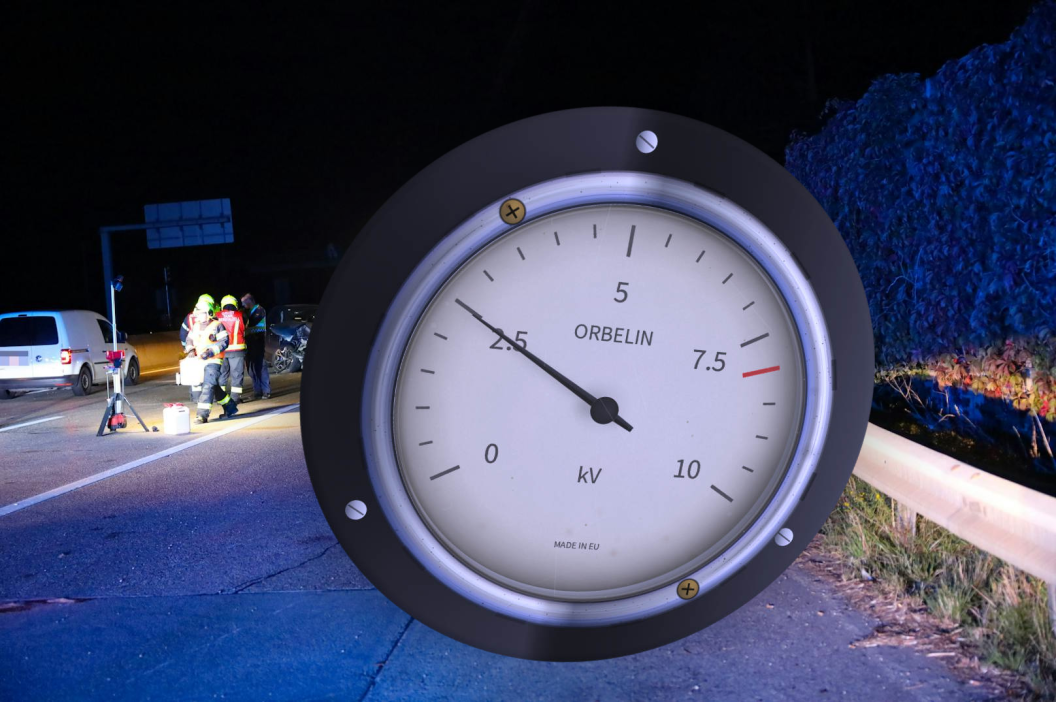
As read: **2.5** kV
